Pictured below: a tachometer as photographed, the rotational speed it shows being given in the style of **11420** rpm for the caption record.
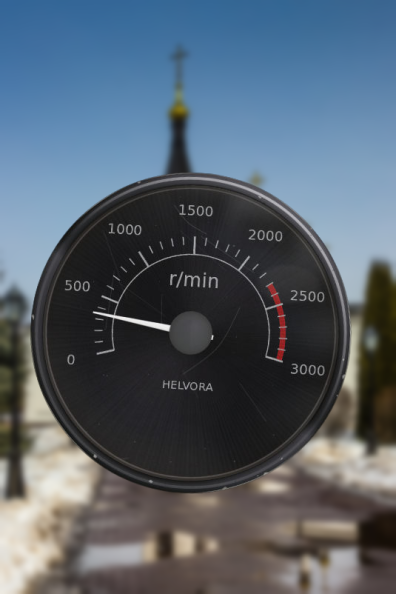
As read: **350** rpm
